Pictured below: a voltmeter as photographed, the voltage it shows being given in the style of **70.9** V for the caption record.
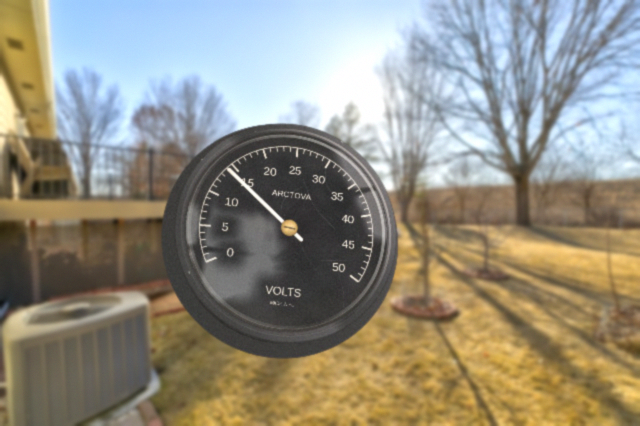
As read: **14** V
